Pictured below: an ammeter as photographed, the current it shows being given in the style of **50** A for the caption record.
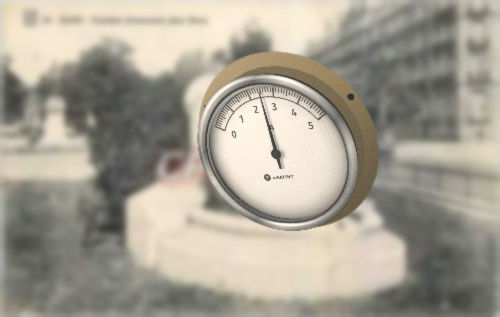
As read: **2.5** A
